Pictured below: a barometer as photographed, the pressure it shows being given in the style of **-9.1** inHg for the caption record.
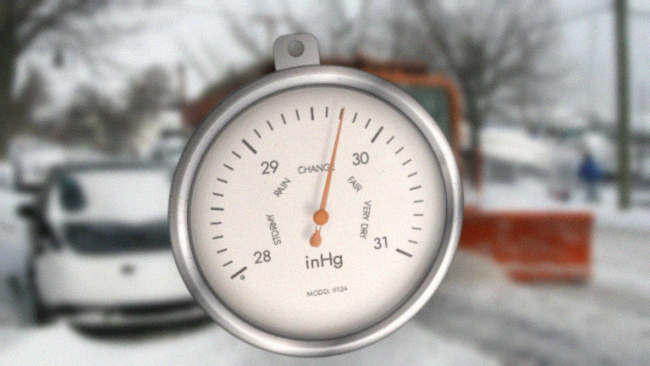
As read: **29.7** inHg
